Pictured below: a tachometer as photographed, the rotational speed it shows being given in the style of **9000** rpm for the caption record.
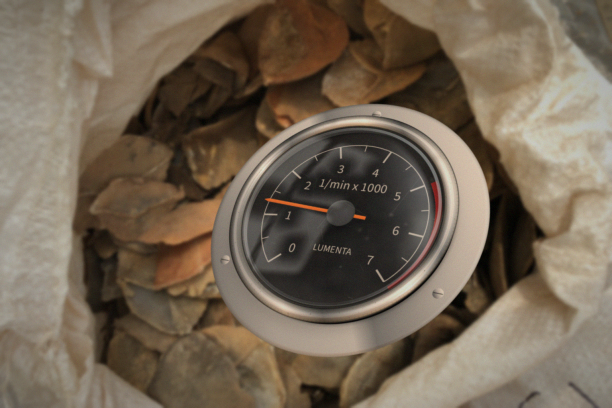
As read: **1250** rpm
